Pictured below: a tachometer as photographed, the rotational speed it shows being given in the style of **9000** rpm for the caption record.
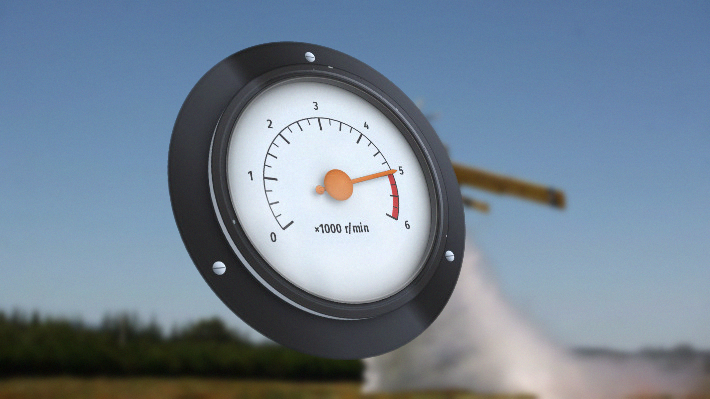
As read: **5000** rpm
